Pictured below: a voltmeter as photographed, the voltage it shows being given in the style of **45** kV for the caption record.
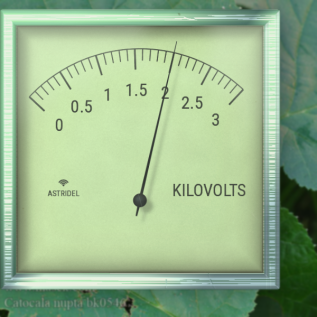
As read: **2** kV
